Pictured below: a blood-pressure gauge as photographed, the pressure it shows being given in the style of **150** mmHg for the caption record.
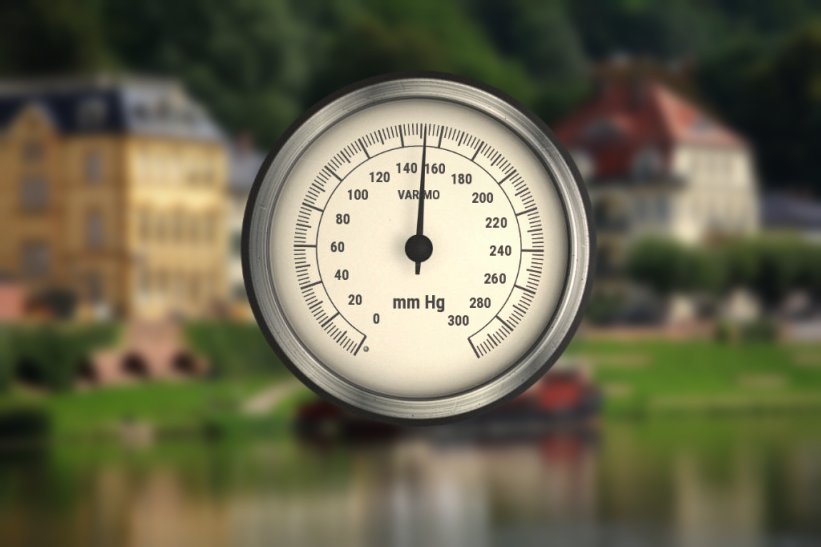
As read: **152** mmHg
